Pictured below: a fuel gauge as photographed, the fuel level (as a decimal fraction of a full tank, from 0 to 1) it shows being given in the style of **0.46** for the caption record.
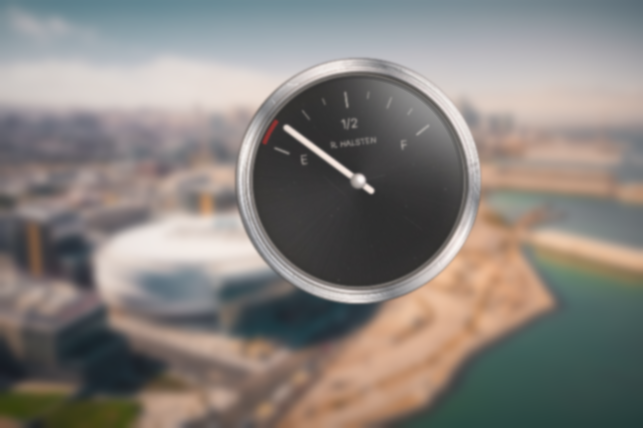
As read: **0.125**
